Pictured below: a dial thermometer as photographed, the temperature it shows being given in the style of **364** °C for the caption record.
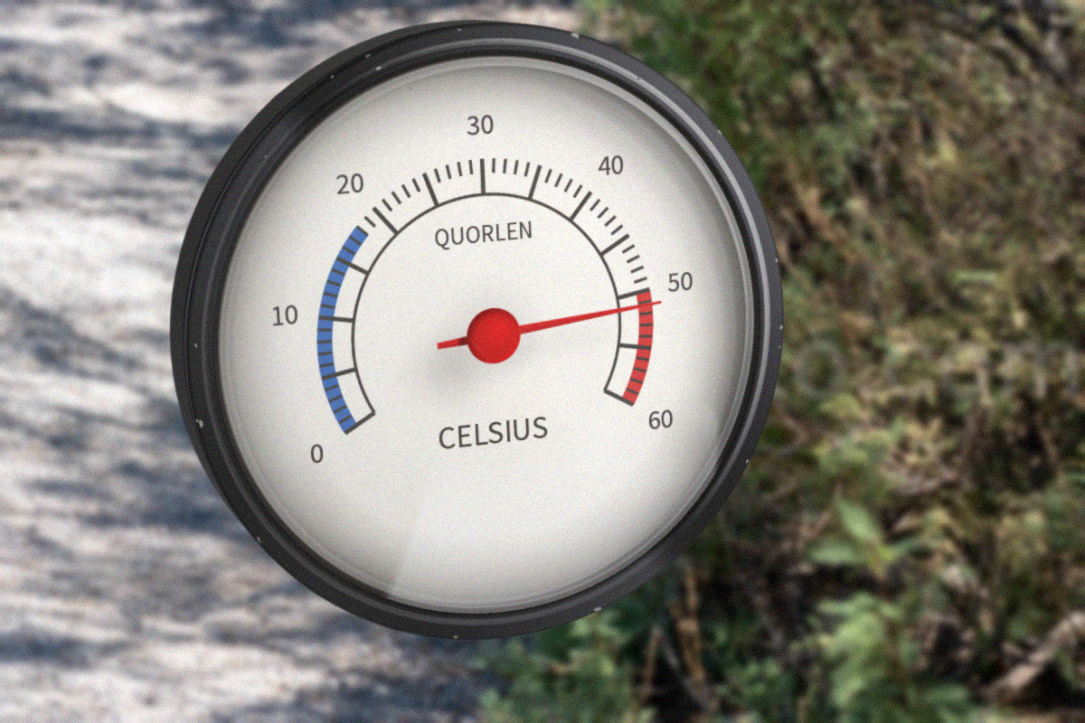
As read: **51** °C
